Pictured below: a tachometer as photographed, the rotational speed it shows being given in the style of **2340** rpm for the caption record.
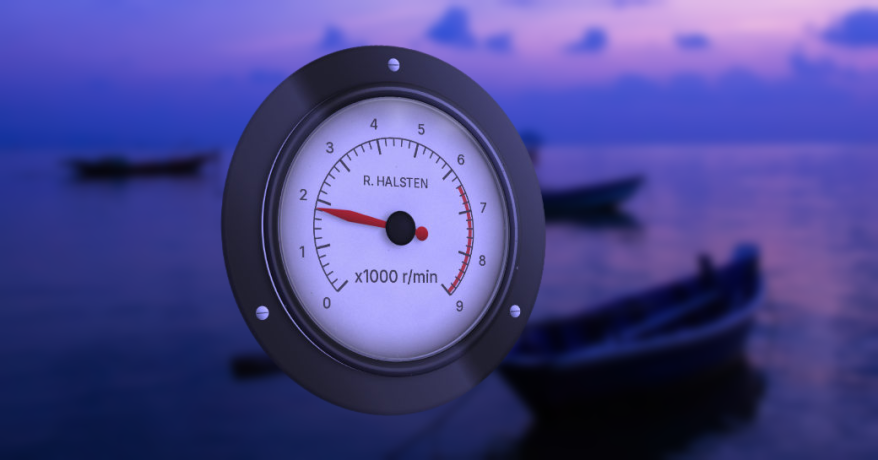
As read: **1800** rpm
